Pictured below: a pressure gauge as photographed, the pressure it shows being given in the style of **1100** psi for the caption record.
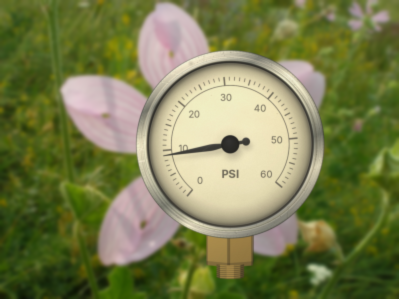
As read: **9** psi
